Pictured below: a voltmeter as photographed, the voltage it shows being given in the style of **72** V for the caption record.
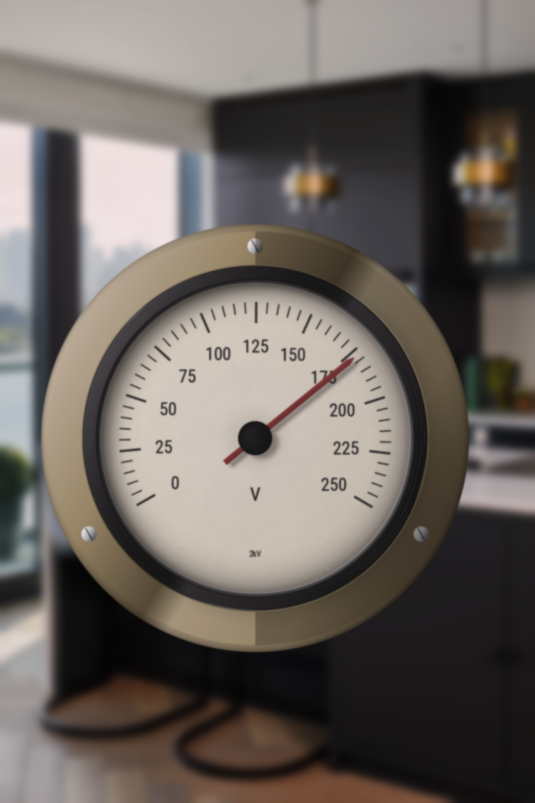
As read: **177.5** V
